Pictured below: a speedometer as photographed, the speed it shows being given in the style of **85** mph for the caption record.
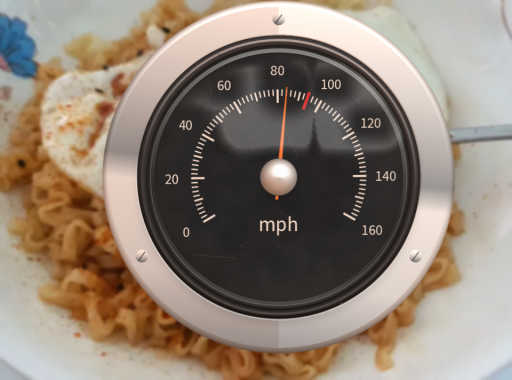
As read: **84** mph
